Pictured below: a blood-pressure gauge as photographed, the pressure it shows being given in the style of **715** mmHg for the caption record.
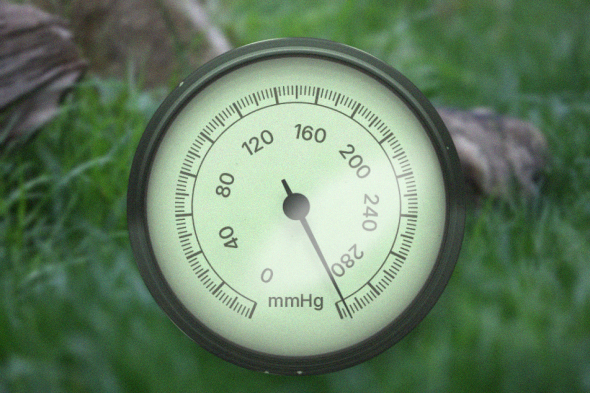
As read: **296** mmHg
